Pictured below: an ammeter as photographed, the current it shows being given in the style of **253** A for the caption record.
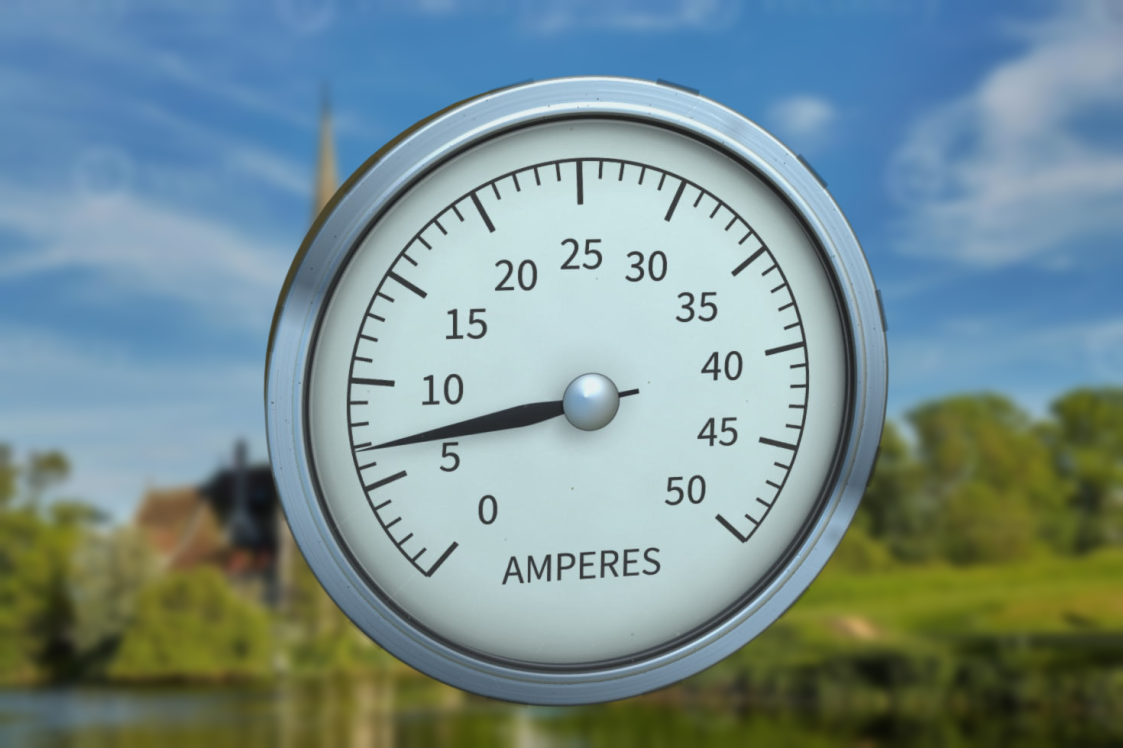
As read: **7** A
